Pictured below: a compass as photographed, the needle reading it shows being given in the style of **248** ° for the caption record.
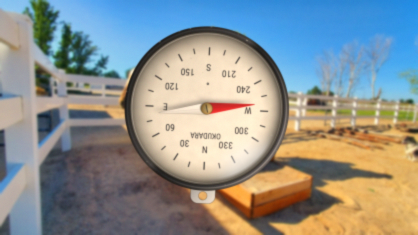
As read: **262.5** °
